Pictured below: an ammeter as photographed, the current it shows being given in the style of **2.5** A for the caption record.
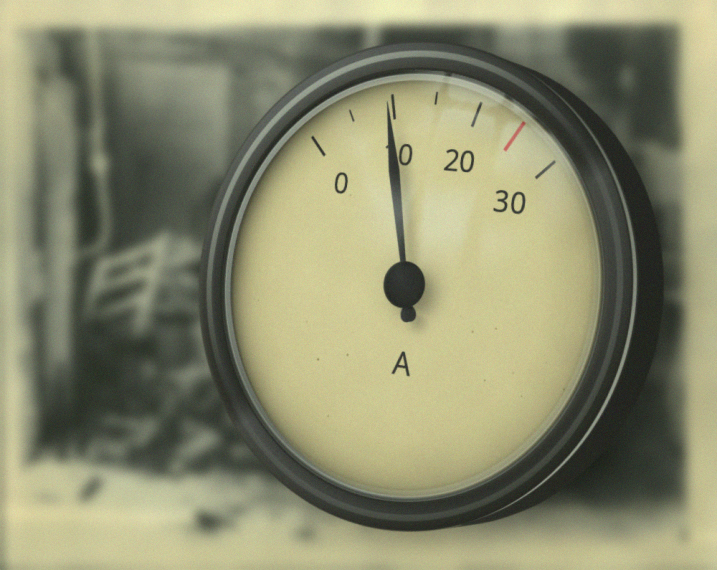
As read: **10** A
